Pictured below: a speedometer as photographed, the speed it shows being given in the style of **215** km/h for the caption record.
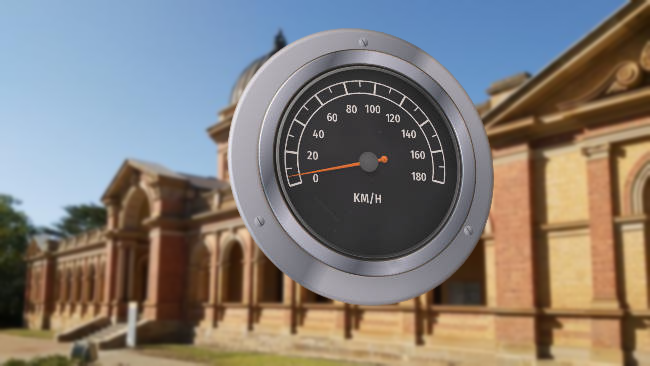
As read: **5** km/h
